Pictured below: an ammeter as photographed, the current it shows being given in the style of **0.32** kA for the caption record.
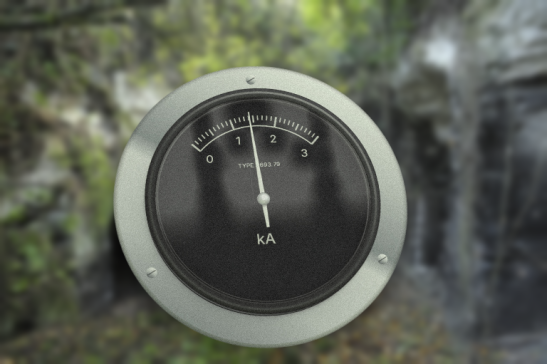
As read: **1.4** kA
